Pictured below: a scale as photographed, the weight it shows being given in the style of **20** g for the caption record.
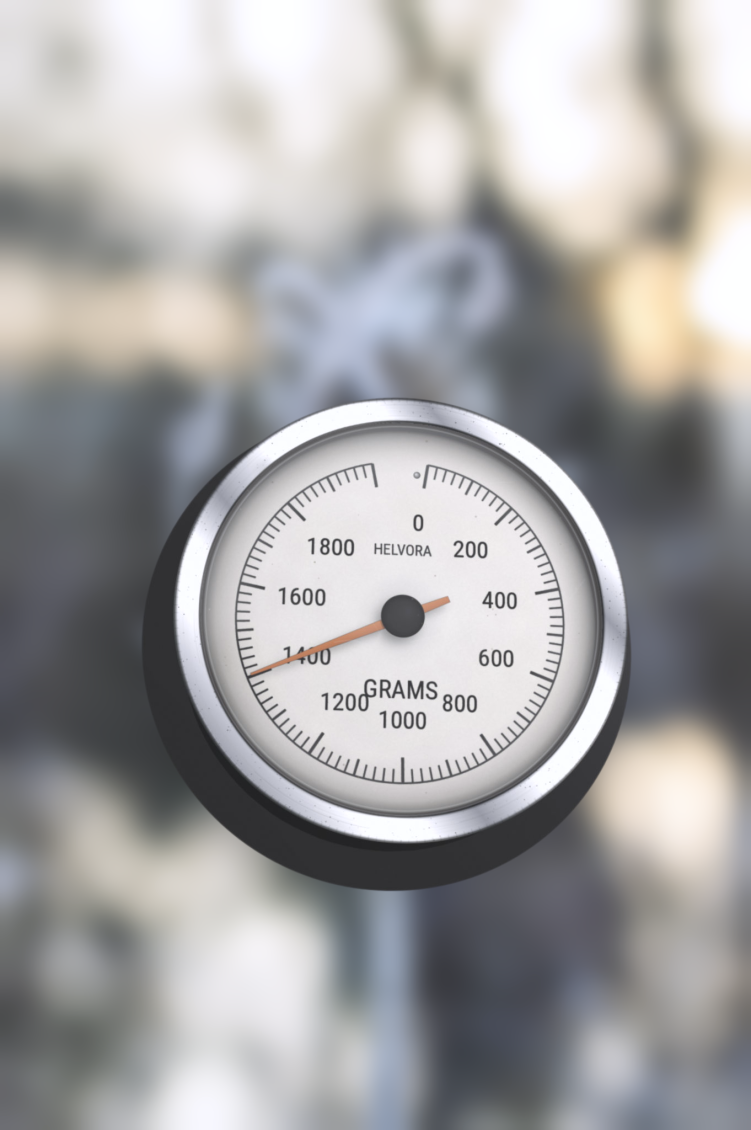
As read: **1400** g
